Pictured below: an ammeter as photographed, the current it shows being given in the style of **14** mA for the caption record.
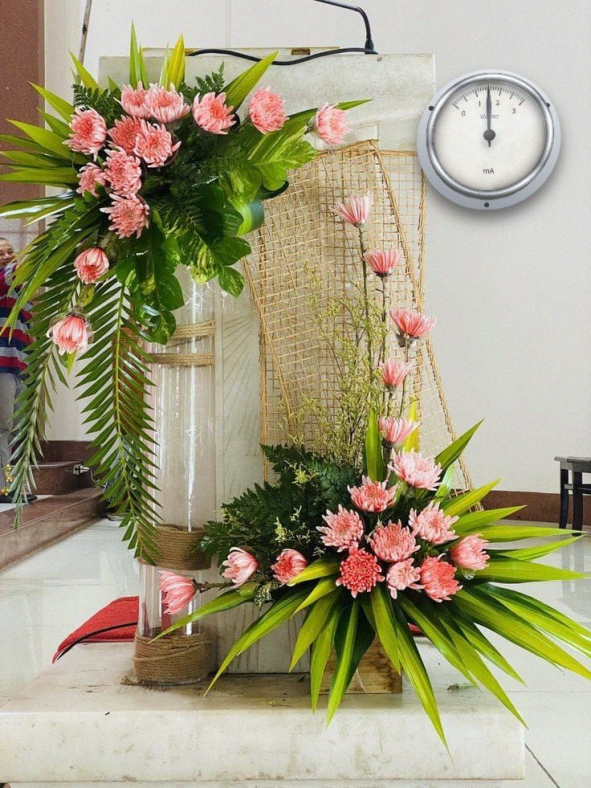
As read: **1.5** mA
